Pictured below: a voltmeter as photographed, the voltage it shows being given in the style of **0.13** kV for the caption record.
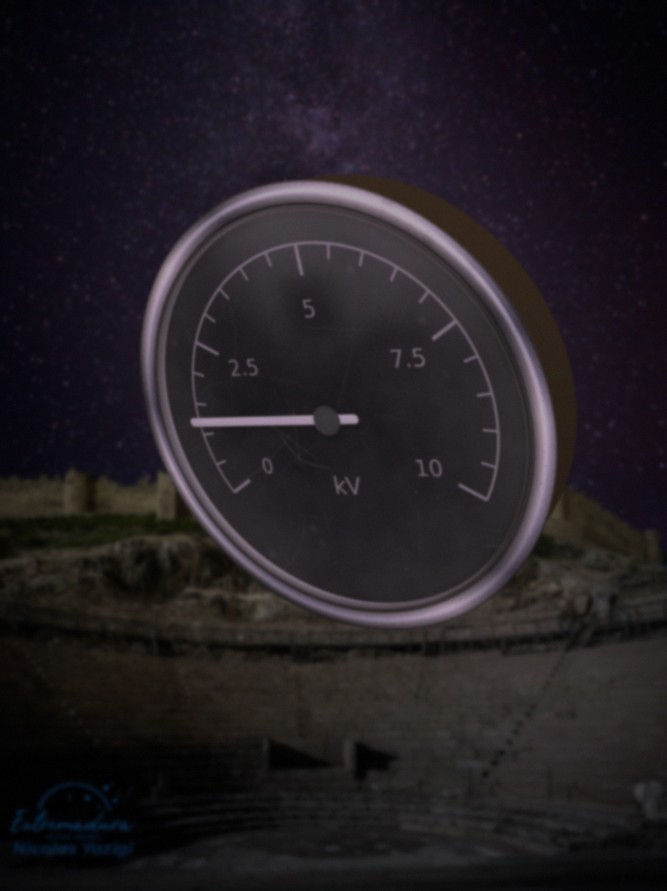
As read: **1.25** kV
